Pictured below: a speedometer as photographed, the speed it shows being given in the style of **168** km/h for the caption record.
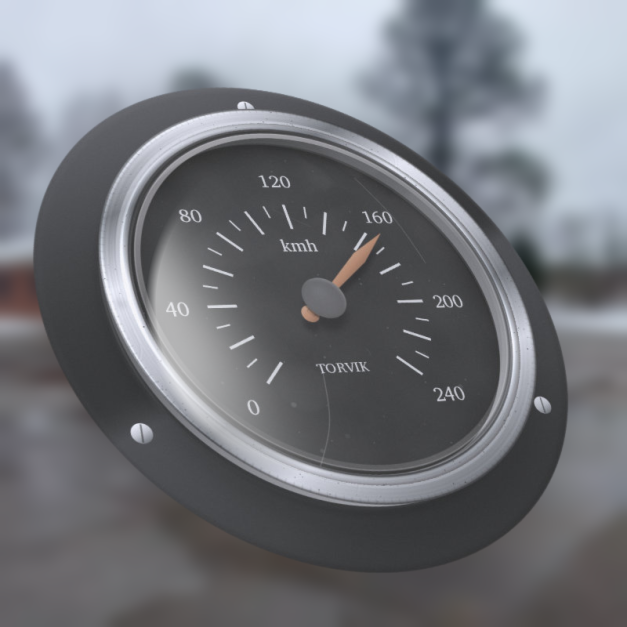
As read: **165** km/h
